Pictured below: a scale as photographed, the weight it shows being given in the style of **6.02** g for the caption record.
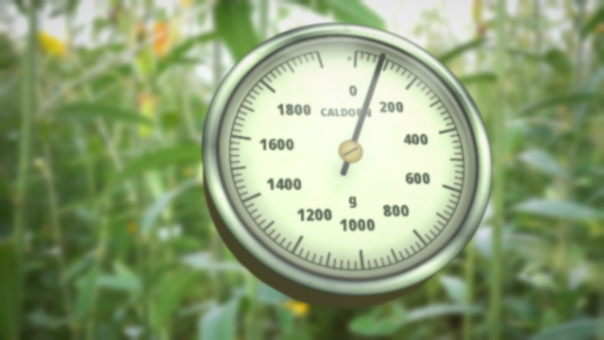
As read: **80** g
